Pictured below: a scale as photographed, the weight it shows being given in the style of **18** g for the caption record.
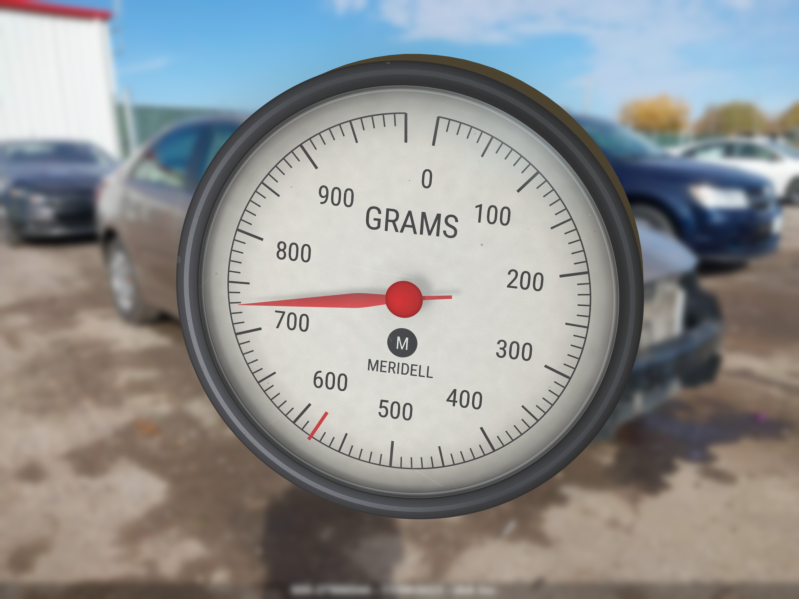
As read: **730** g
